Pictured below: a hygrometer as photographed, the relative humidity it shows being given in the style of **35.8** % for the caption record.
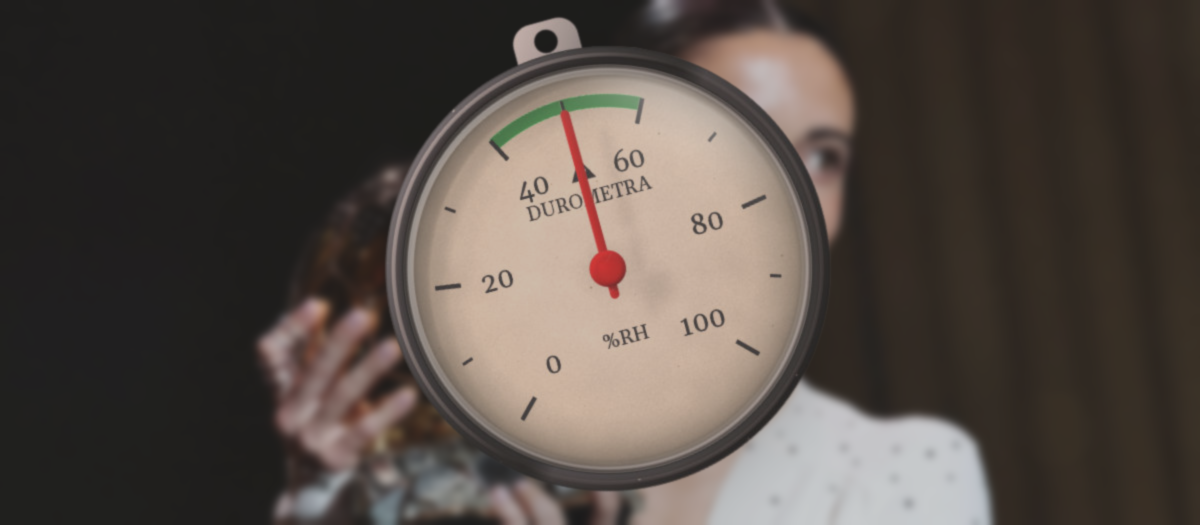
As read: **50** %
